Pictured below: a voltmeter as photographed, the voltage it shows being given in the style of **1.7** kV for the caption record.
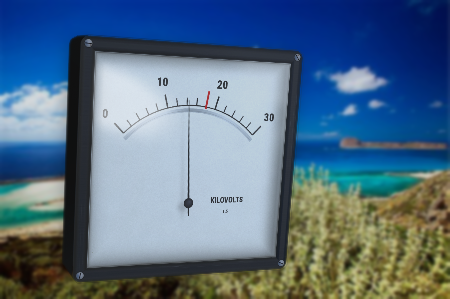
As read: **14** kV
